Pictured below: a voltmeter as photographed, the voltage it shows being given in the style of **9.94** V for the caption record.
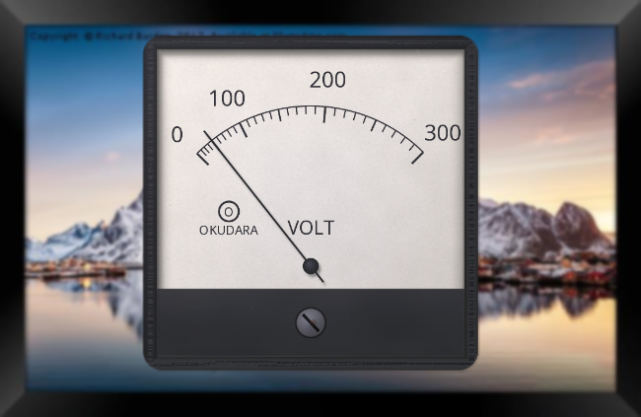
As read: **50** V
